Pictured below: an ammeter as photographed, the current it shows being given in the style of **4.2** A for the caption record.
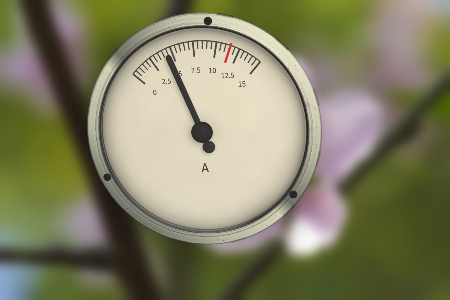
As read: **4.5** A
